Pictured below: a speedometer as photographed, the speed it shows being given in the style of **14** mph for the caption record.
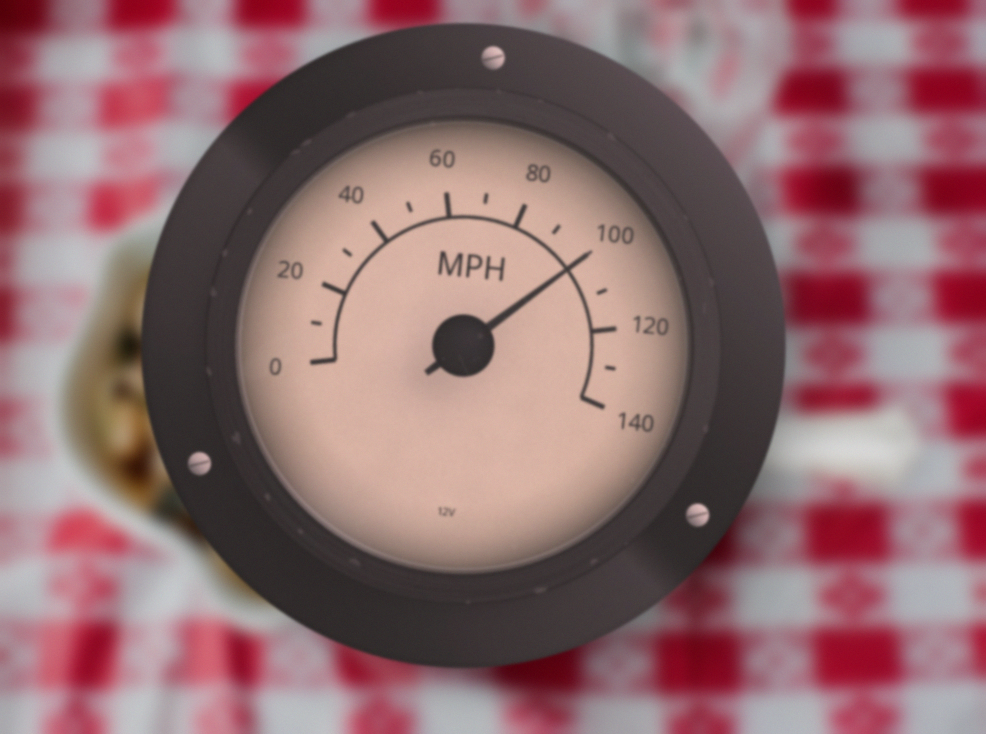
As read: **100** mph
